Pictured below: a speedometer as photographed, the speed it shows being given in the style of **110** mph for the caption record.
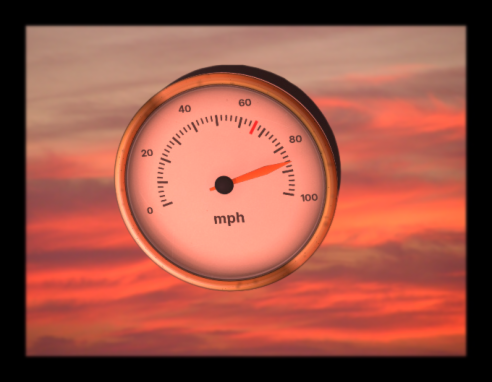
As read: **86** mph
